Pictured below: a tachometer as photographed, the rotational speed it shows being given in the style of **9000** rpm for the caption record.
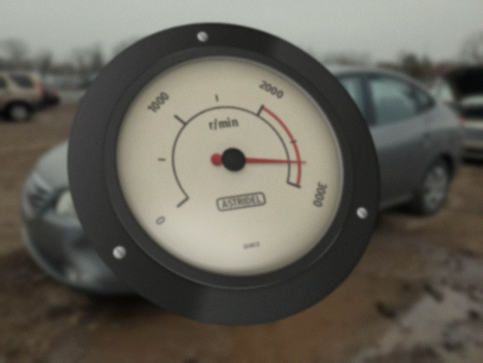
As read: **2750** rpm
